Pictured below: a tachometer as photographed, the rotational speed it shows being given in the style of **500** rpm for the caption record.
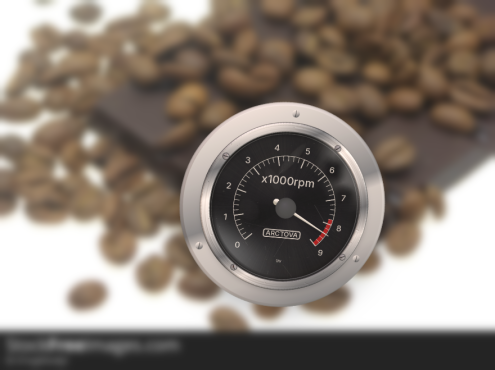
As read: **8400** rpm
